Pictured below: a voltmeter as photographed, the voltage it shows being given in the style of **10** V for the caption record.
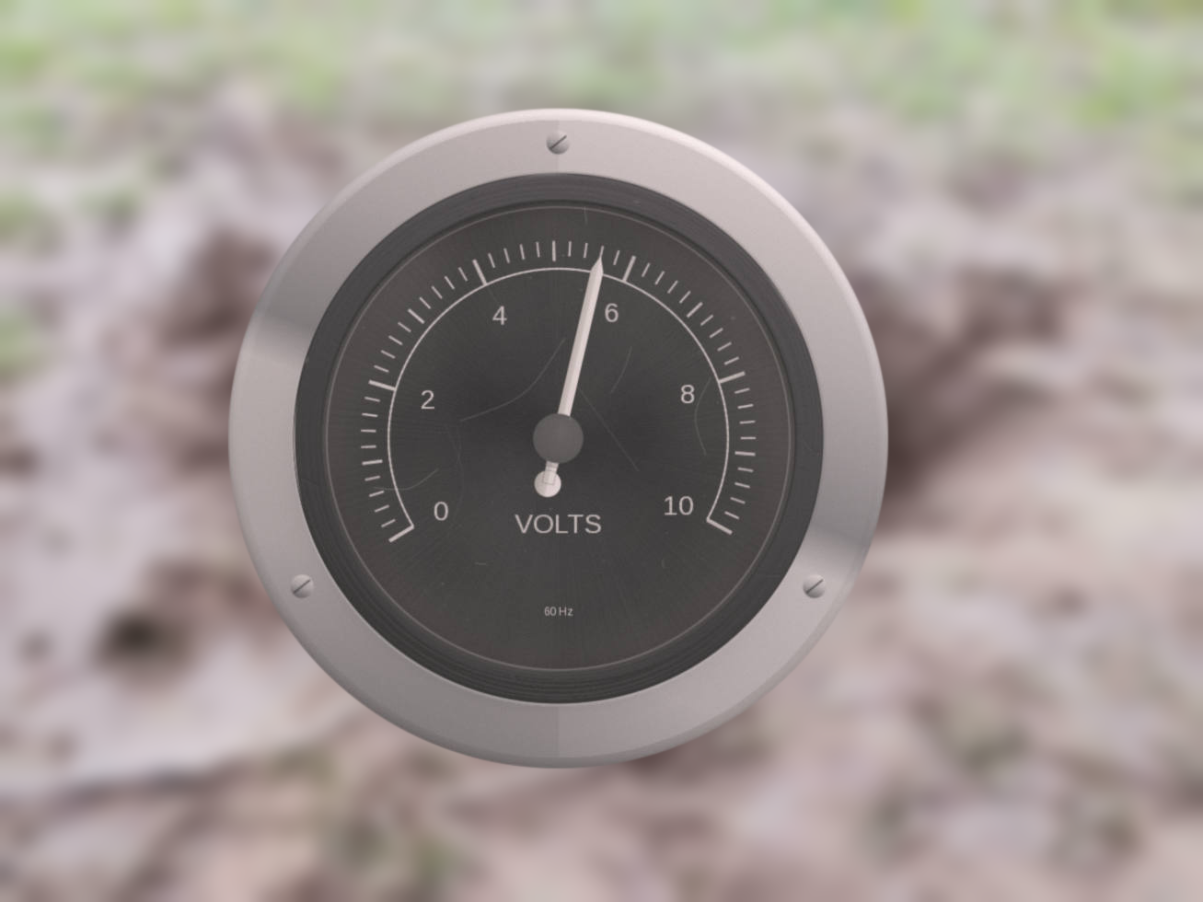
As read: **5.6** V
